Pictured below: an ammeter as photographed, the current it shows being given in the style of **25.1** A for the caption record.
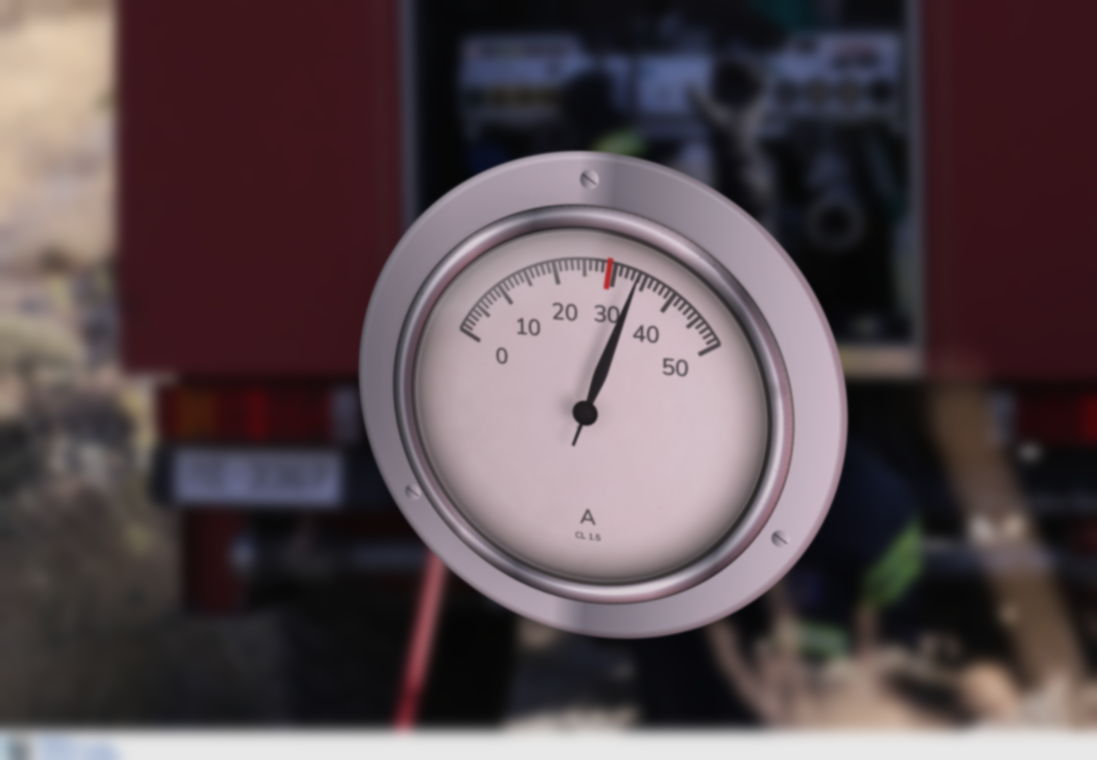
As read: **34** A
